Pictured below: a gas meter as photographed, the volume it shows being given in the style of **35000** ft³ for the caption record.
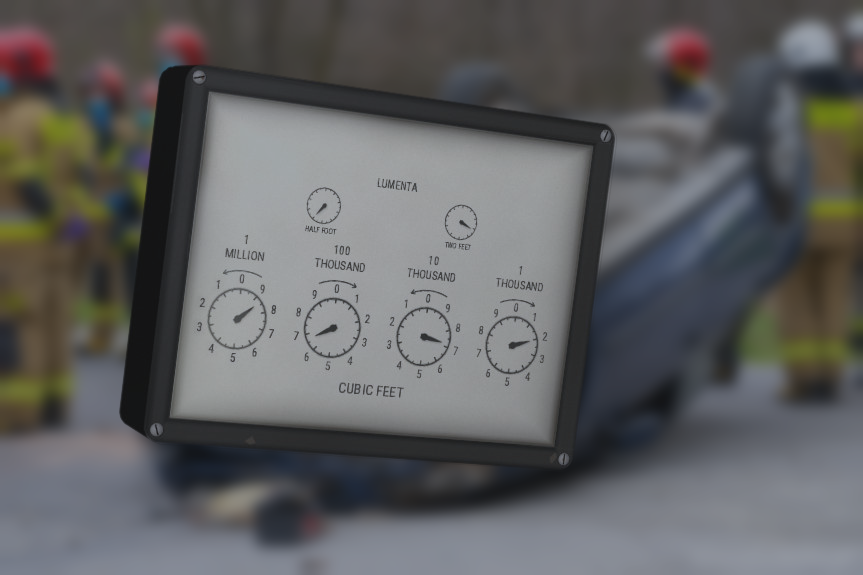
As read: **867200** ft³
